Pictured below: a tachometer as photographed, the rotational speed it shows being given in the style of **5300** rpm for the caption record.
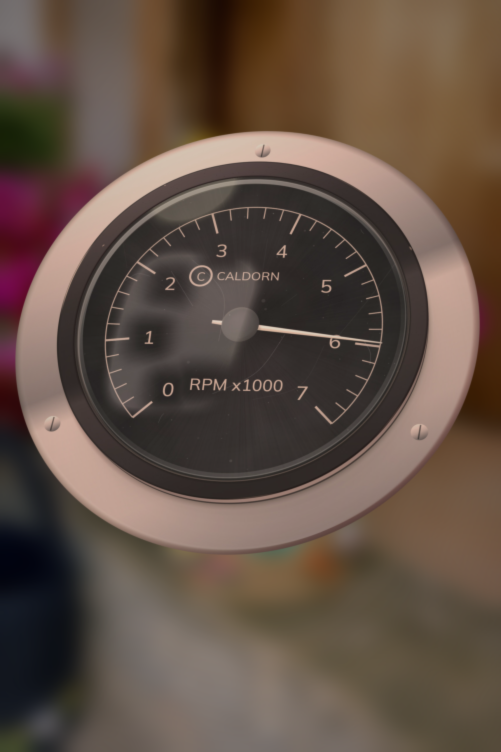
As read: **6000** rpm
